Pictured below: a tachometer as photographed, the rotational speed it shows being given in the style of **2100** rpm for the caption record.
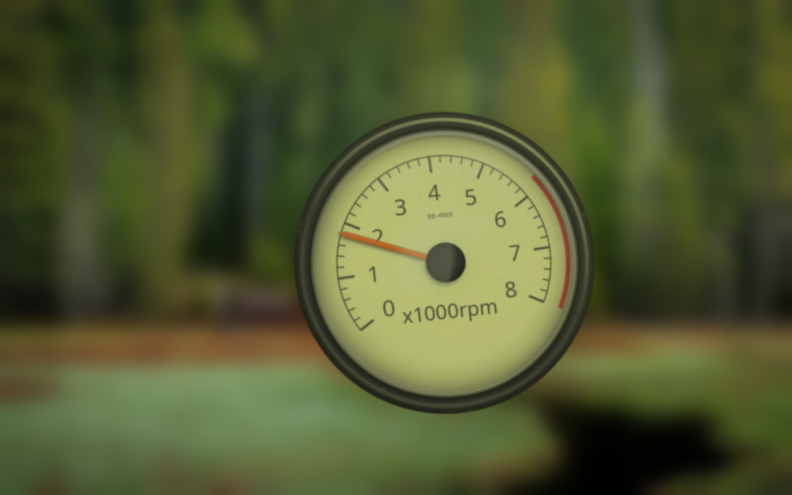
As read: **1800** rpm
